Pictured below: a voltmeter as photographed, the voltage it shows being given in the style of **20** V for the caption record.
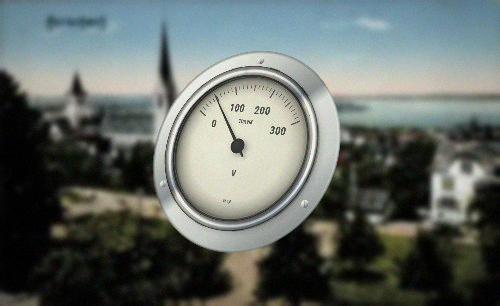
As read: **50** V
